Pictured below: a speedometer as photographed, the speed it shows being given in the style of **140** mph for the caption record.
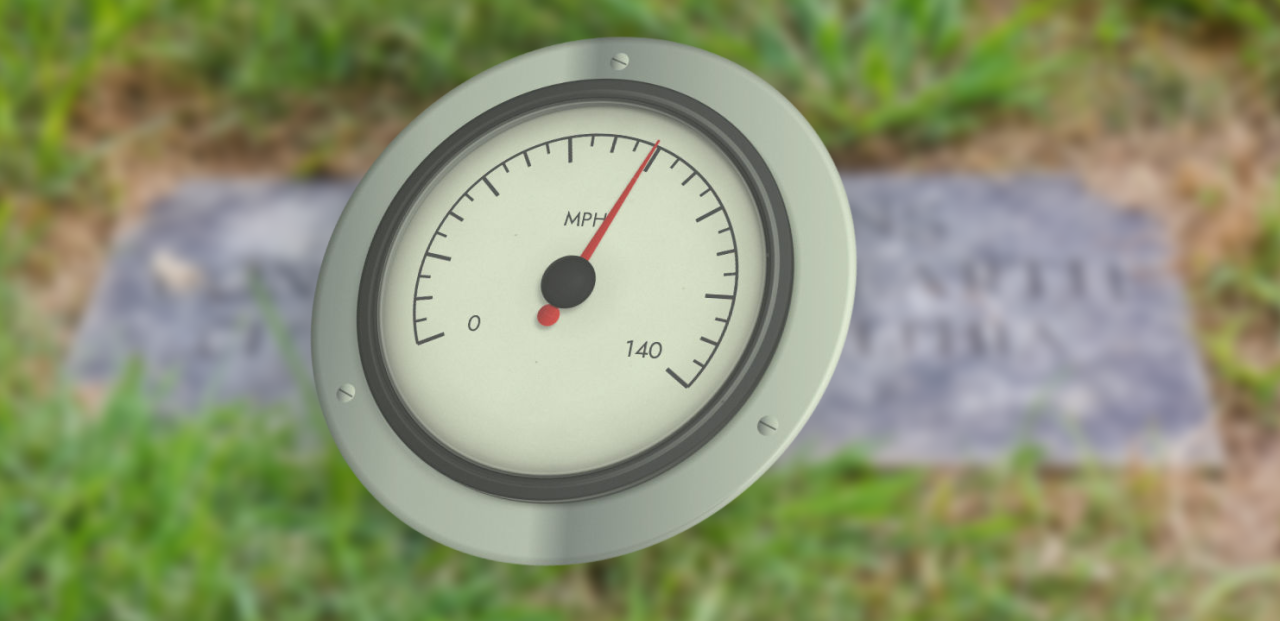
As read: **80** mph
